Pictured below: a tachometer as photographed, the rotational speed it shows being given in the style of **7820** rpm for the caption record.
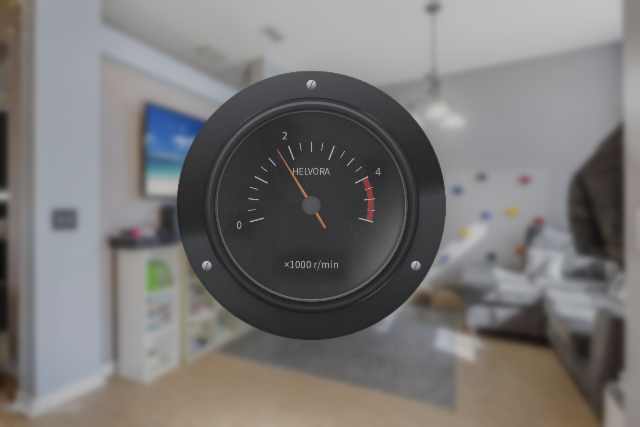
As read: **1750** rpm
